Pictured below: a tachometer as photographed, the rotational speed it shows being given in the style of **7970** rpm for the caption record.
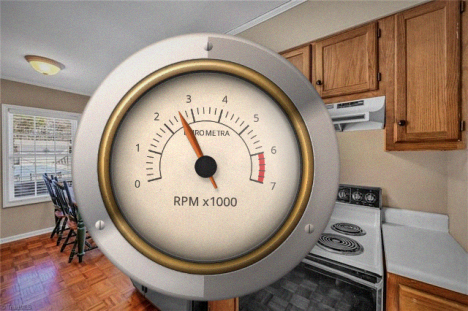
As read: **2600** rpm
